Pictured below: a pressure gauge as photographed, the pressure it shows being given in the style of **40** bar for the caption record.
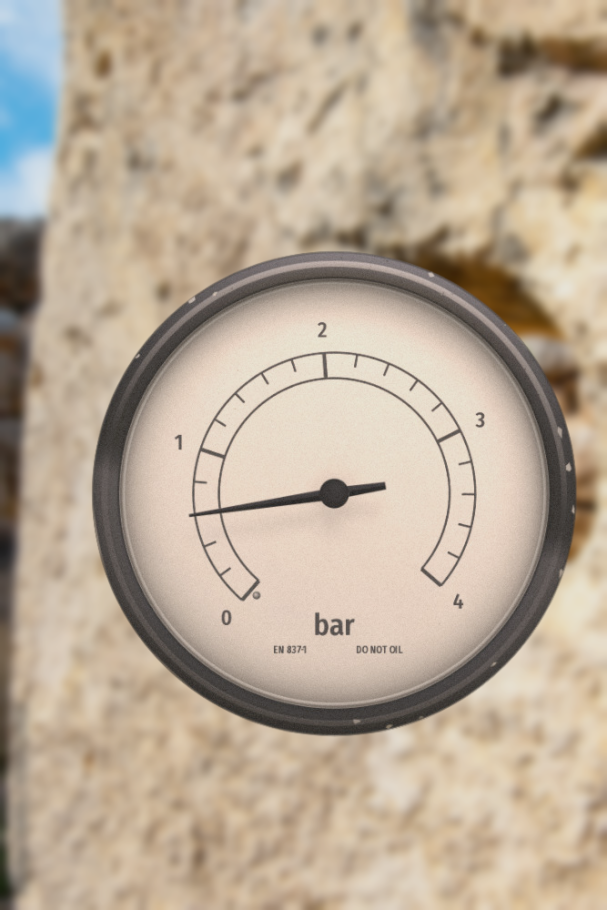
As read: **0.6** bar
